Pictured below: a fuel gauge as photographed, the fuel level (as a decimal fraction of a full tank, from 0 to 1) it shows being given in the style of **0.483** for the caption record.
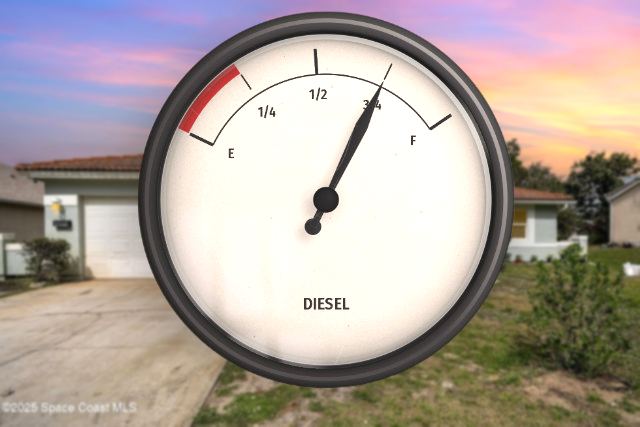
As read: **0.75**
